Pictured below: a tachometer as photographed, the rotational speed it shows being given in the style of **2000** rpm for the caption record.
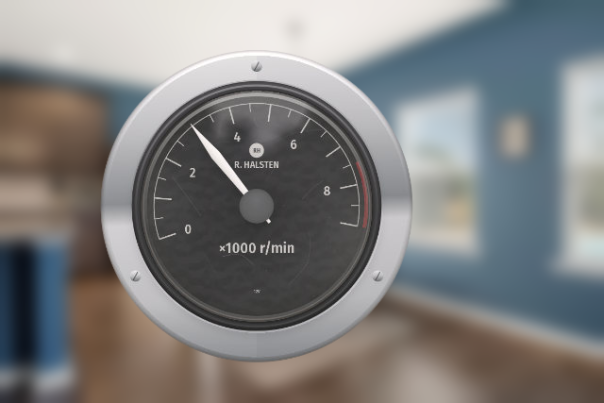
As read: **3000** rpm
